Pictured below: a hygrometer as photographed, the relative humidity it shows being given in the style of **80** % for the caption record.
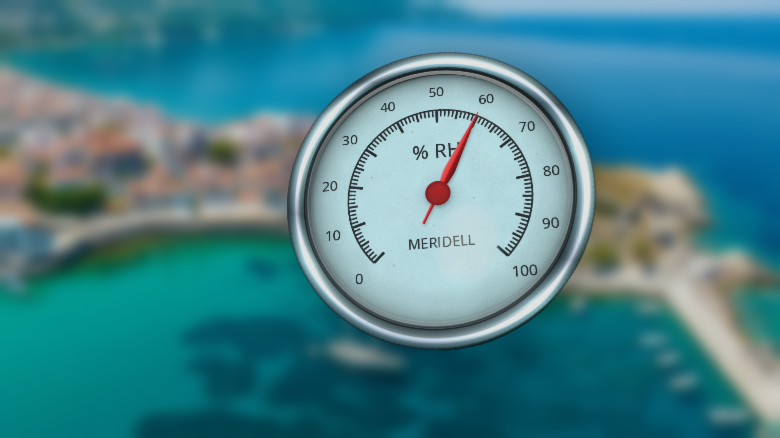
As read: **60** %
